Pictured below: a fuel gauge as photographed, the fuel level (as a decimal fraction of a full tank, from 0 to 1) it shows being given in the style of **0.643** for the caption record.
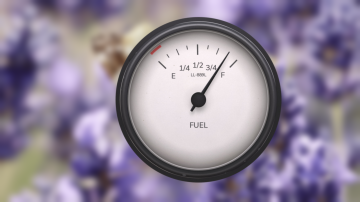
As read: **0.875**
